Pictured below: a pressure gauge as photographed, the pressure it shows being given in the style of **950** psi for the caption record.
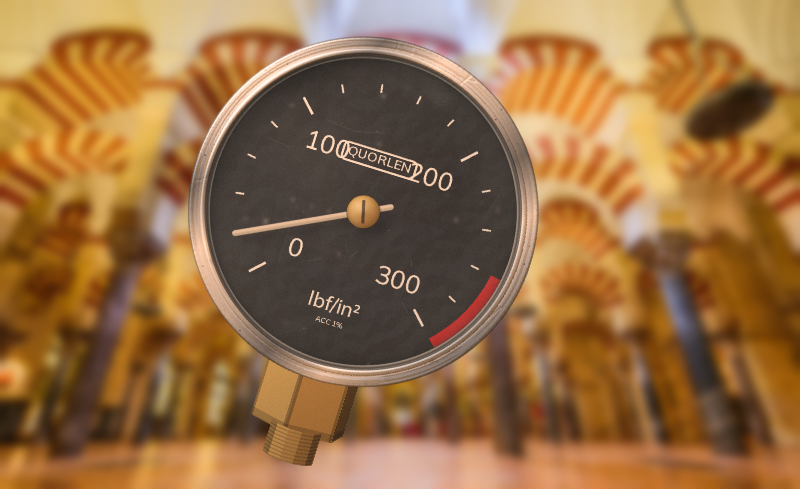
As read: **20** psi
